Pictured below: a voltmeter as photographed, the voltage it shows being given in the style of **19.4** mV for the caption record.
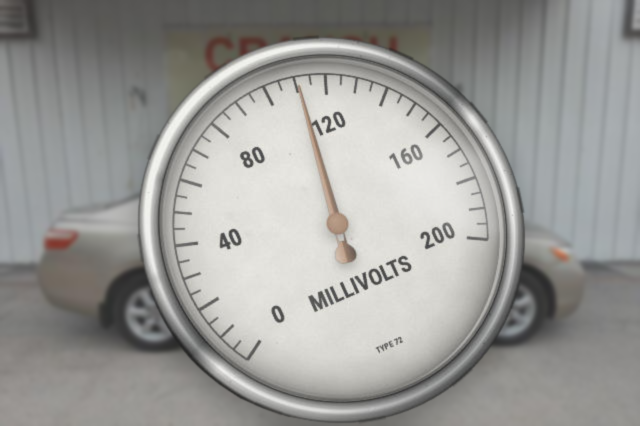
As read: **110** mV
